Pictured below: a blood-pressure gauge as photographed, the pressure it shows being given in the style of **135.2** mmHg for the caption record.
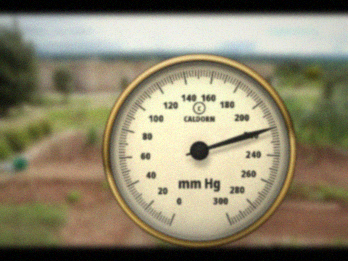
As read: **220** mmHg
